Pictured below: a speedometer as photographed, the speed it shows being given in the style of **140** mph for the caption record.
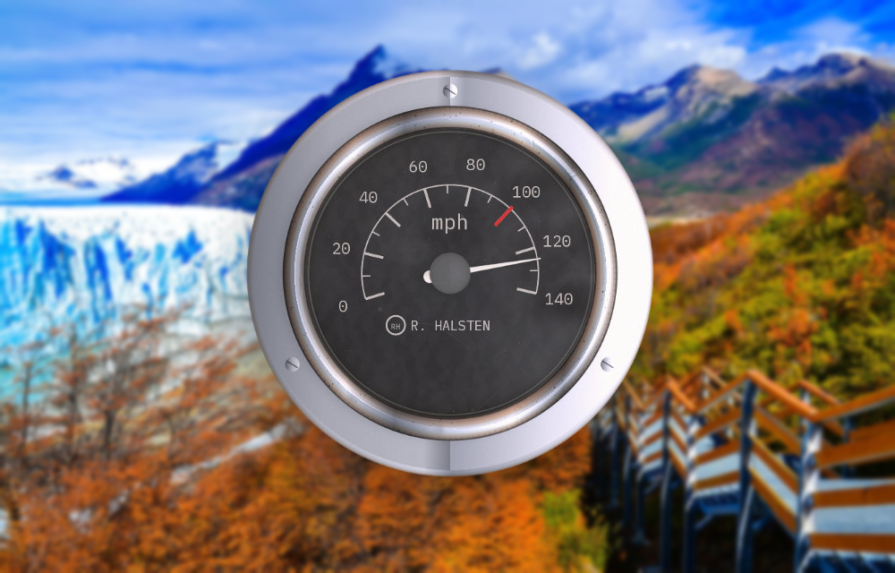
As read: **125** mph
